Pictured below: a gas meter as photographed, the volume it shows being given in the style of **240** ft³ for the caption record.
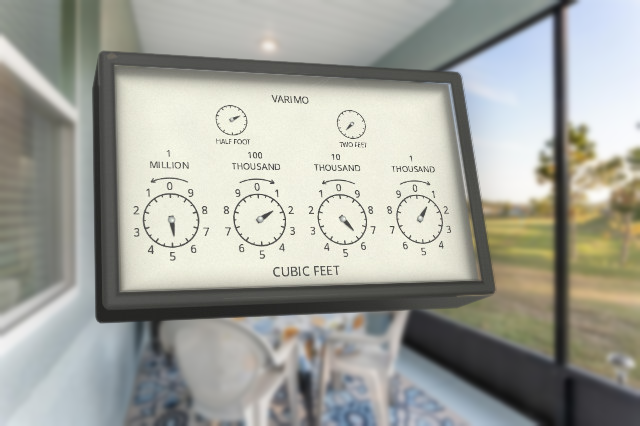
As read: **516100** ft³
